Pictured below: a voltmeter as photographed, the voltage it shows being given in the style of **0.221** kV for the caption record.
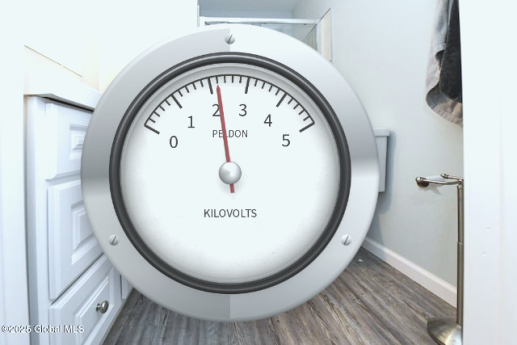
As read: **2.2** kV
